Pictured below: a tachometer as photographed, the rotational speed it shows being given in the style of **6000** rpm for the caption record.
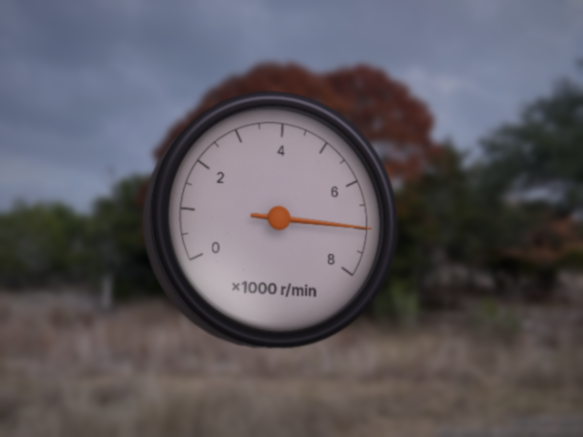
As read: **7000** rpm
